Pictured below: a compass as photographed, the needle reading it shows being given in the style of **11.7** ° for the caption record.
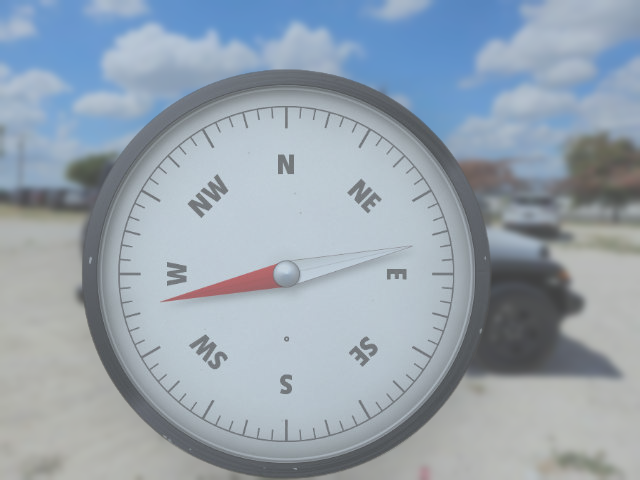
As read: **257.5** °
